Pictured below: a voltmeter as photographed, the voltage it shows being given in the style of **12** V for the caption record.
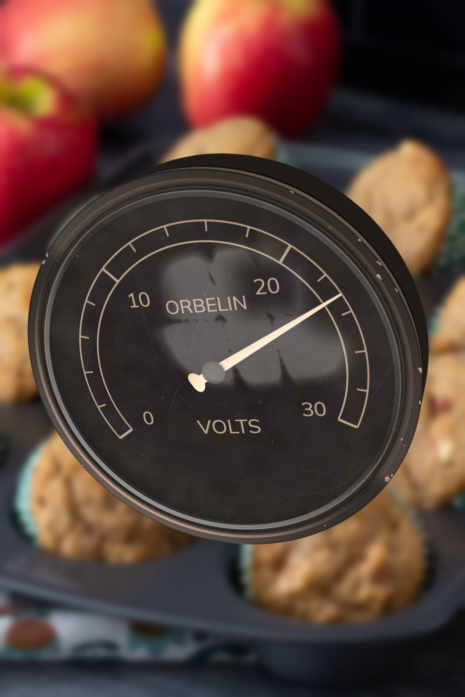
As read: **23** V
